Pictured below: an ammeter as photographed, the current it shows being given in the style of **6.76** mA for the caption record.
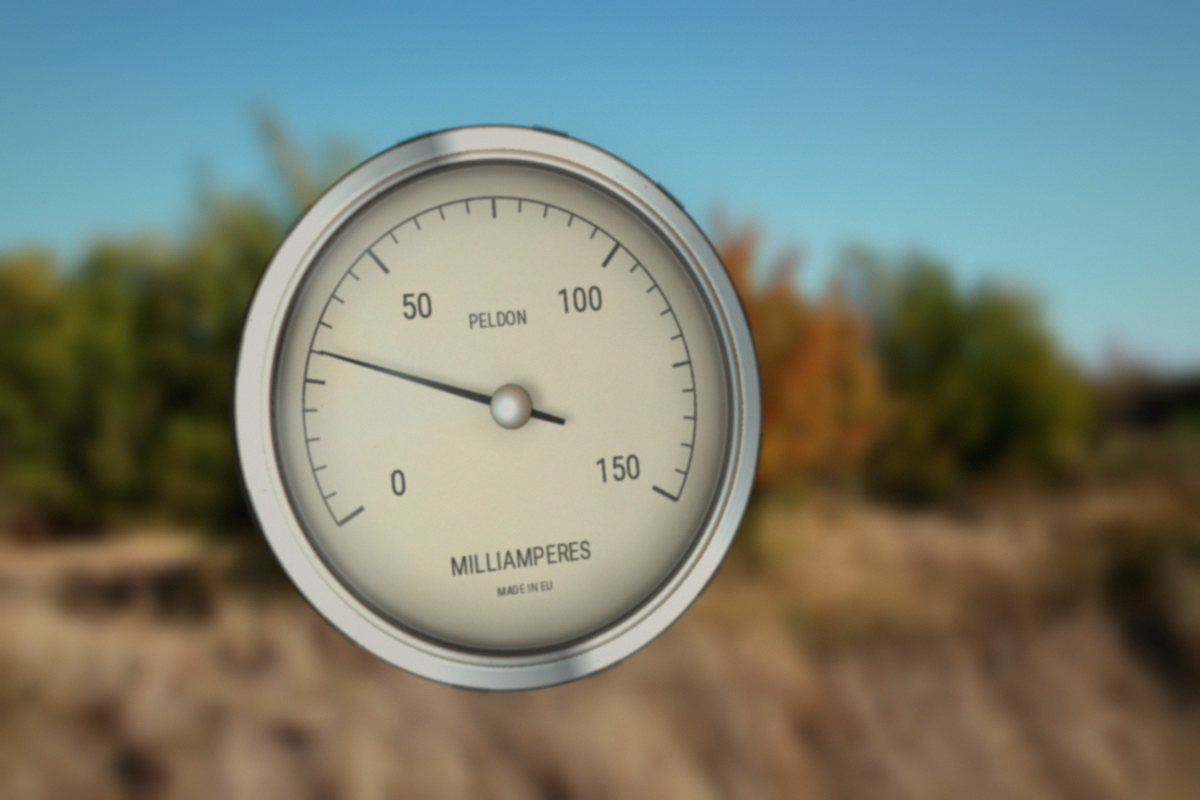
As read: **30** mA
